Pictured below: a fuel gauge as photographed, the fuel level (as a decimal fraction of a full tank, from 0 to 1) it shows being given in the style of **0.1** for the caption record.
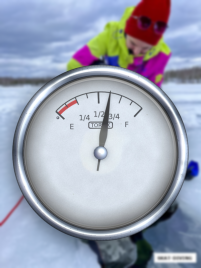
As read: **0.625**
